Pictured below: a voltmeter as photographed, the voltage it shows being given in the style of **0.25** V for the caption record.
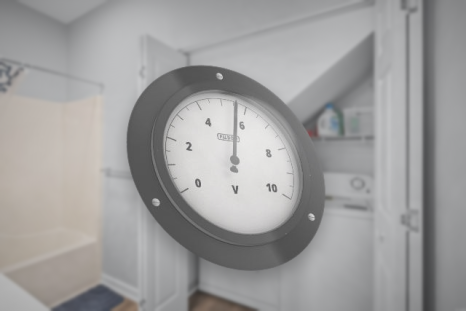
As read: **5.5** V
